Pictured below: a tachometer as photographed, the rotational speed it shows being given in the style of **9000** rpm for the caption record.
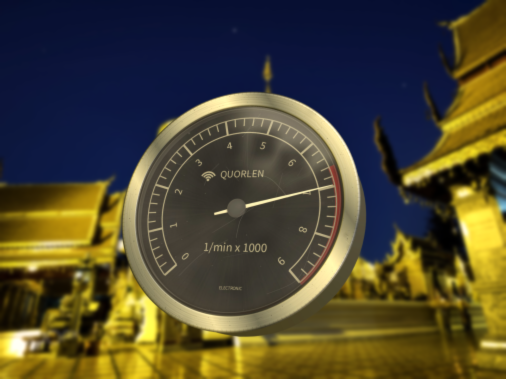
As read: **7000** rpm
